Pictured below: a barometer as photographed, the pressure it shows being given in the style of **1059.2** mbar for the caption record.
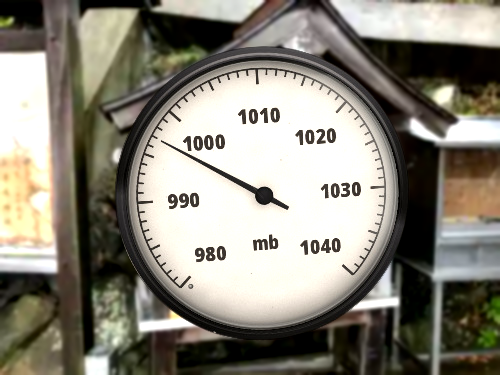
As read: **997** mbar
